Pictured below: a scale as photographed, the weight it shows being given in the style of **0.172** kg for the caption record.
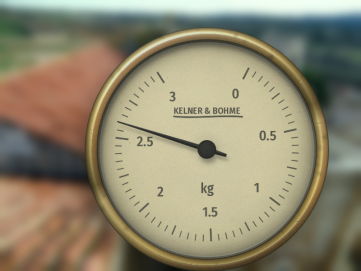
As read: **2.6** kg
